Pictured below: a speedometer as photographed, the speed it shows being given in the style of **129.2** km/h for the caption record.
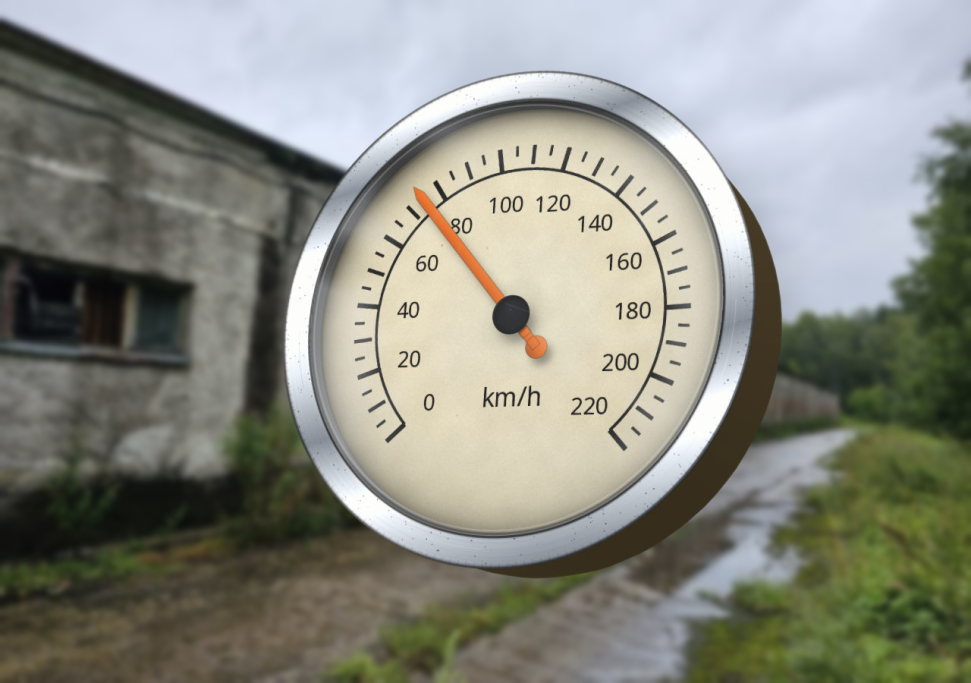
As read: **75** km/h
